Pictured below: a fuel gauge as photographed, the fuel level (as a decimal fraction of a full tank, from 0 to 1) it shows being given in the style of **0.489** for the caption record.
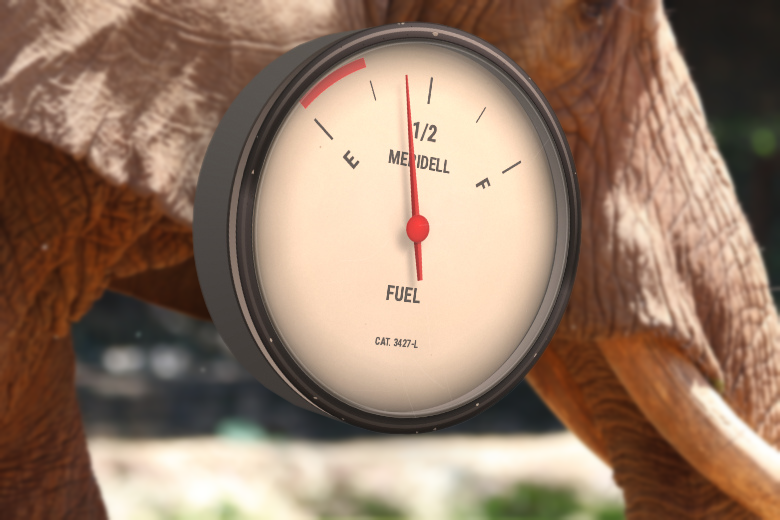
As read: **0.375**
